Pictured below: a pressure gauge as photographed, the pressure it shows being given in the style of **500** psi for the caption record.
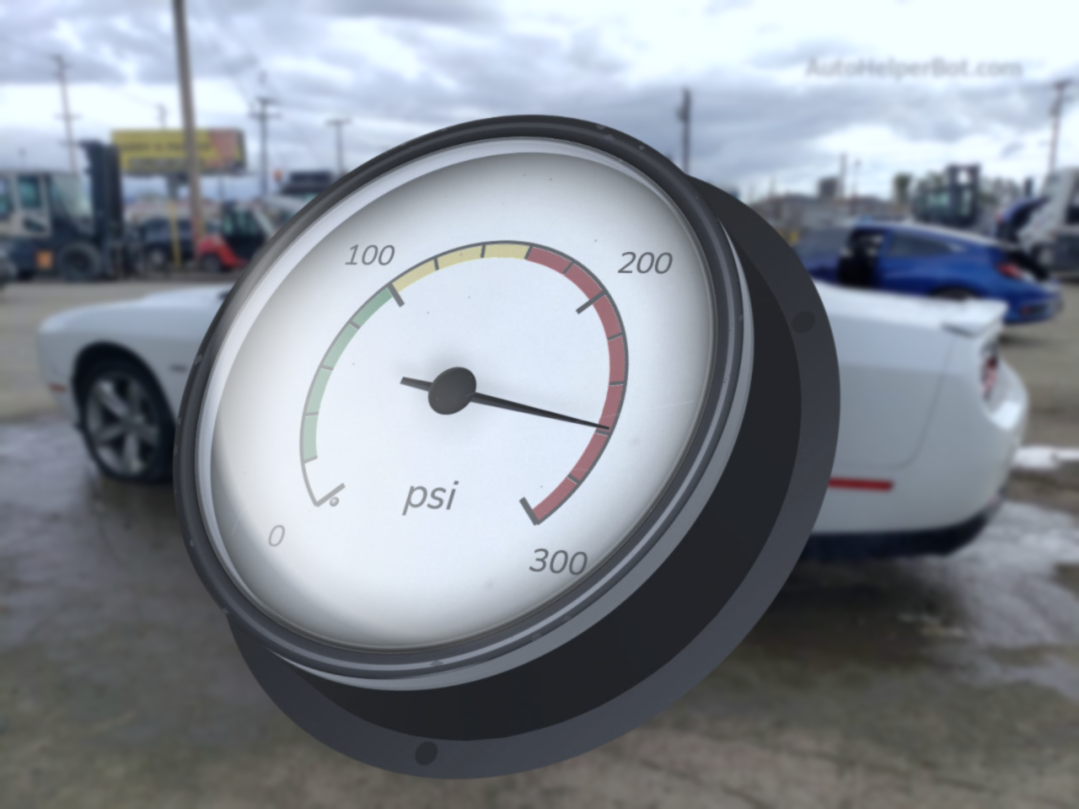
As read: **260** psi
